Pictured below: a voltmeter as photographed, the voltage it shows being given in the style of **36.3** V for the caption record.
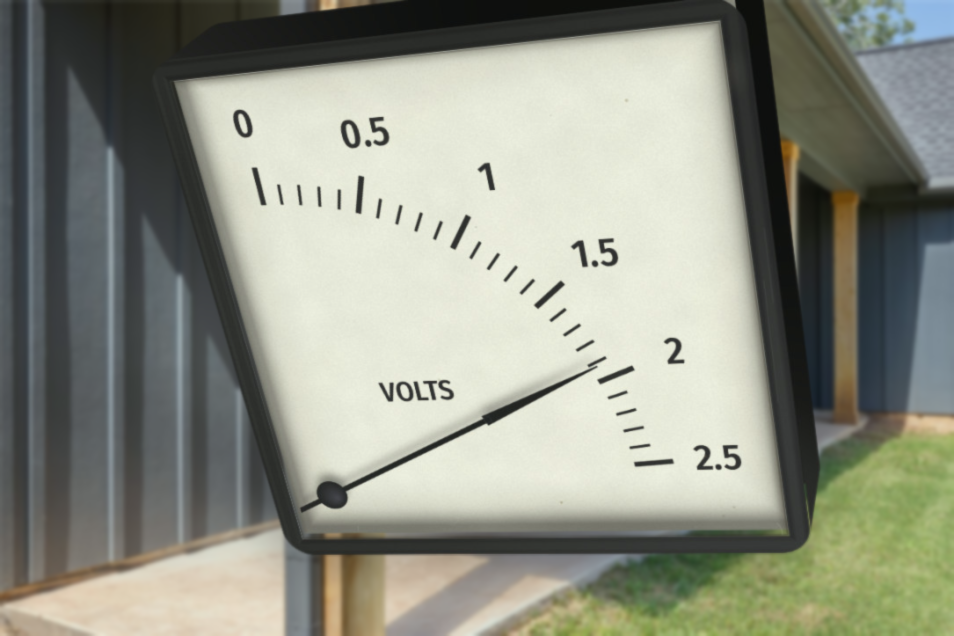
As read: **1.9** V
